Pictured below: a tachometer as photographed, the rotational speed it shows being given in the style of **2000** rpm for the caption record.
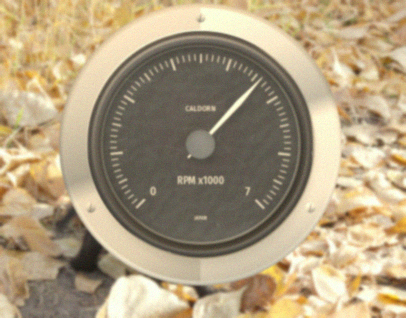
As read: **4600** rpm
